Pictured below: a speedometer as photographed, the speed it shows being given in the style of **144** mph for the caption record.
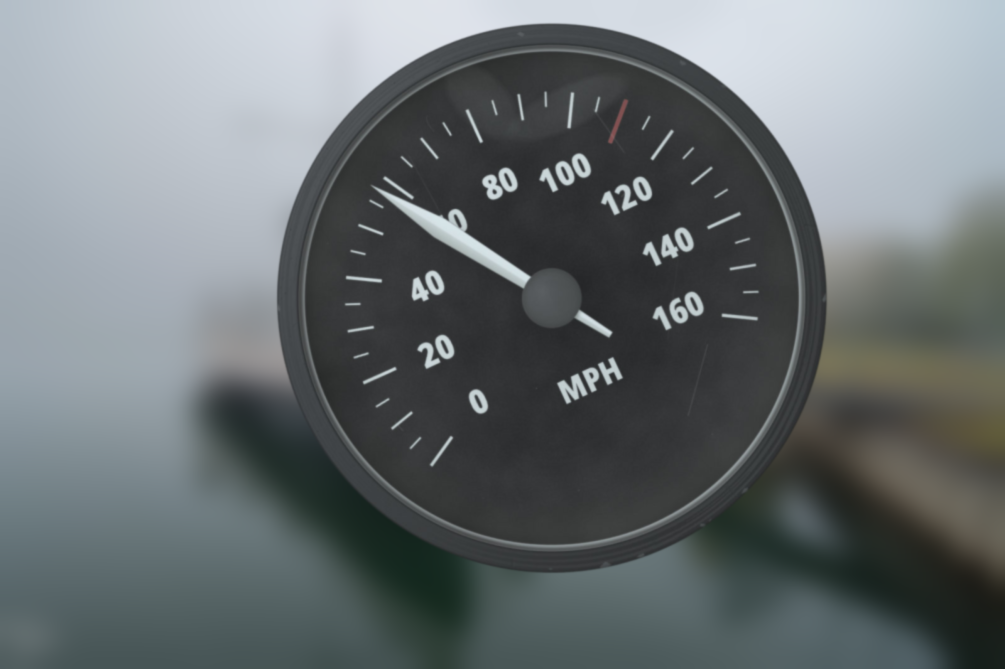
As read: **57.5** mph
